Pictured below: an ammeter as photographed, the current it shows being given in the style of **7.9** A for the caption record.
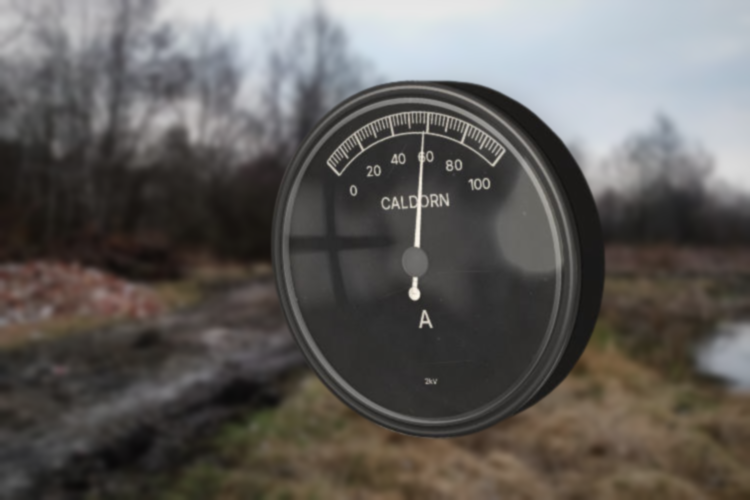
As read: **60** A
